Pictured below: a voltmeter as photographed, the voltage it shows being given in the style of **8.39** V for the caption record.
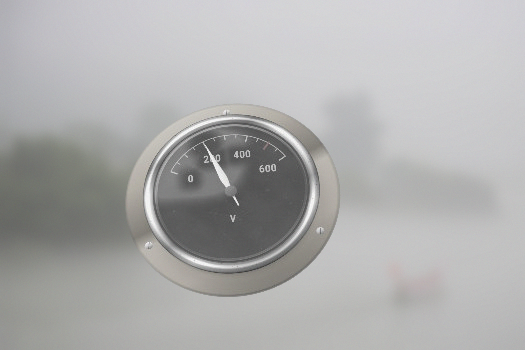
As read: **200** V
